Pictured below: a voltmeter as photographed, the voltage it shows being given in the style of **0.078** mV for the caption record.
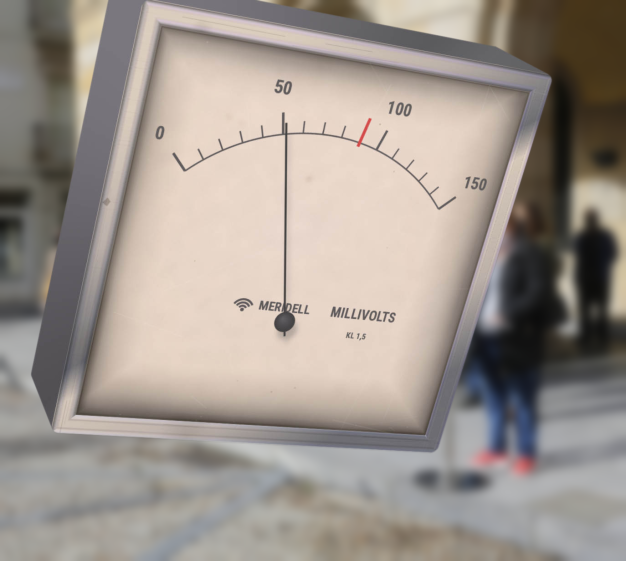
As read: **50** mV
